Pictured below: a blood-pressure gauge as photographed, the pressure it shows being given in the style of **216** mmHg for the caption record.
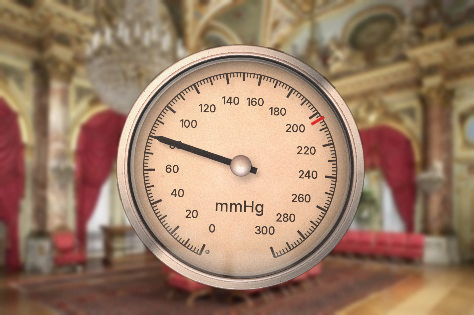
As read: **80** mmHg
